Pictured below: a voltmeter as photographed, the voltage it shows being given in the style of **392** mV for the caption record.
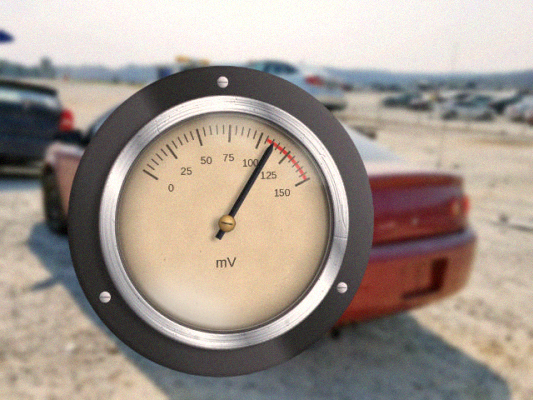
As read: **110** mV
